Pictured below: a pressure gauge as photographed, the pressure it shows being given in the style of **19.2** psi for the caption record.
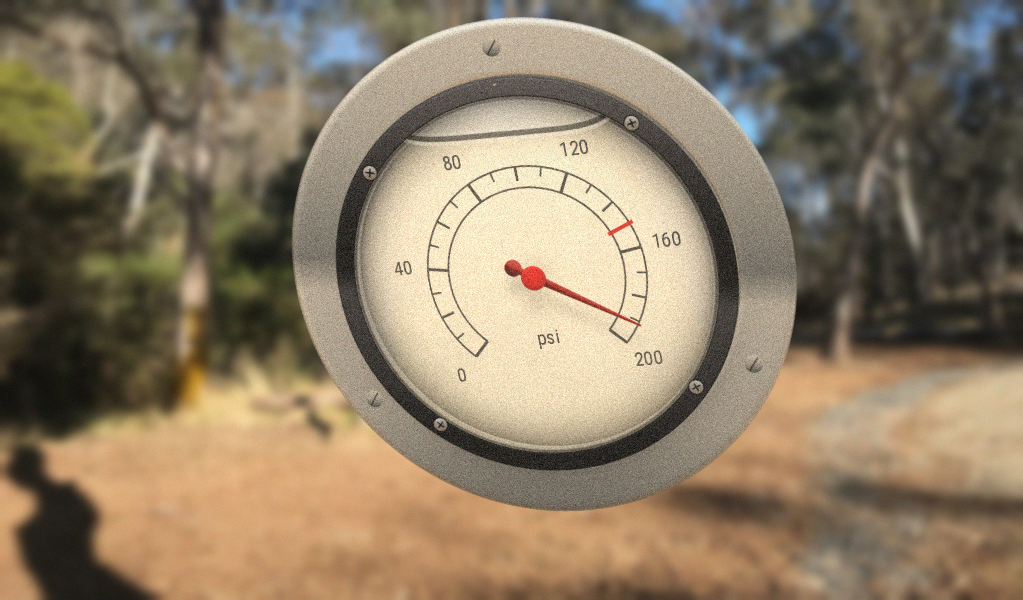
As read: **190** psi
